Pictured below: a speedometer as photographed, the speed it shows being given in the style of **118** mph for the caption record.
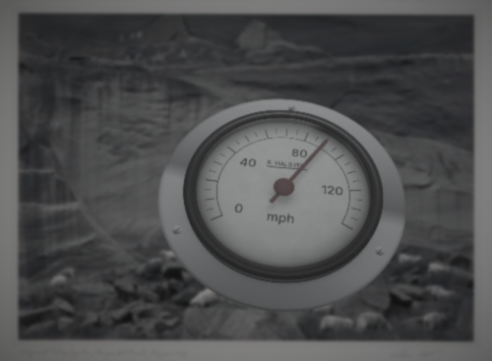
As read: **90** mph
